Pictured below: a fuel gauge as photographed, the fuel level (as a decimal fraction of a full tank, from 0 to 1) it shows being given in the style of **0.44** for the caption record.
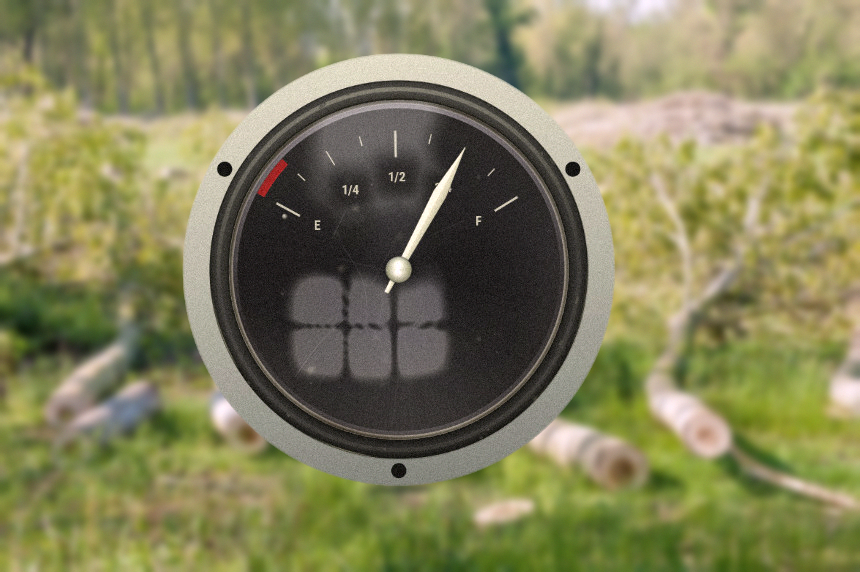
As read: **0.75**
